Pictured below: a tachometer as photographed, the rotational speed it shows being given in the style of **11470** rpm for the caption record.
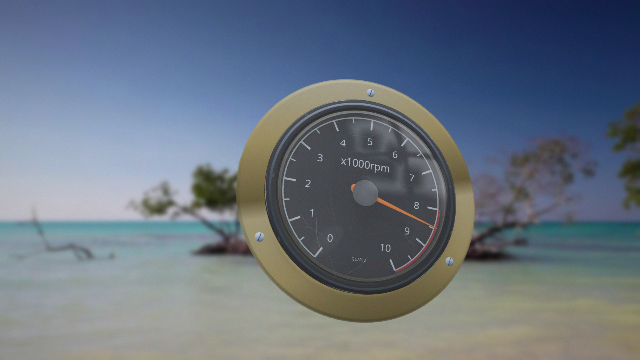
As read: **8500** rpm
